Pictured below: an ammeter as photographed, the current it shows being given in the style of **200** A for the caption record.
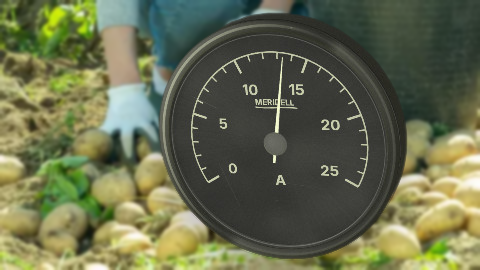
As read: **13.5** A
